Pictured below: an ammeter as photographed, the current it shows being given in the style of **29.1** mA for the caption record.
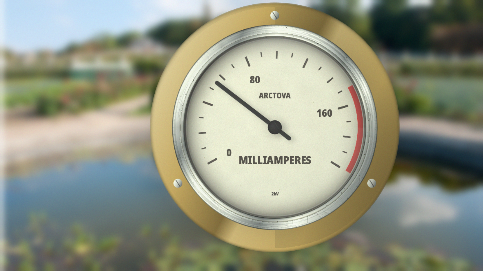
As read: **55** mA
